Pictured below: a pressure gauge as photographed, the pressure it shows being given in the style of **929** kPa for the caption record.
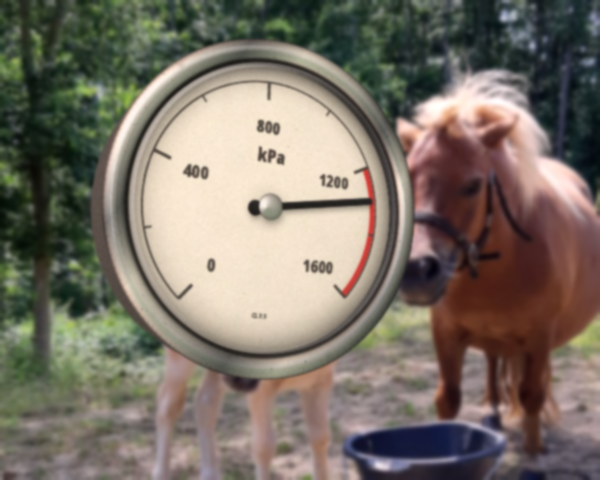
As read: **1300** kPa
